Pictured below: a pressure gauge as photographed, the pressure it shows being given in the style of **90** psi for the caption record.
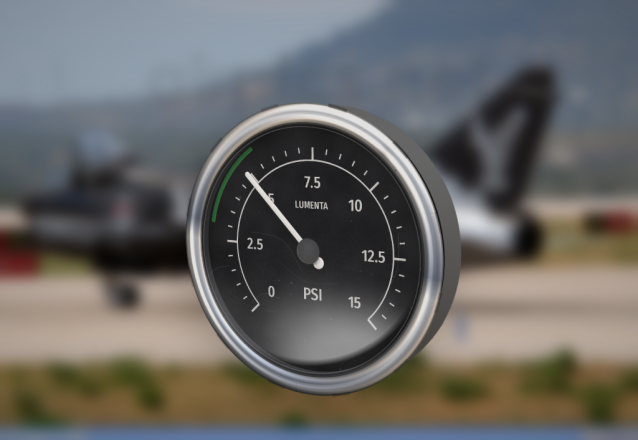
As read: **5** psi
